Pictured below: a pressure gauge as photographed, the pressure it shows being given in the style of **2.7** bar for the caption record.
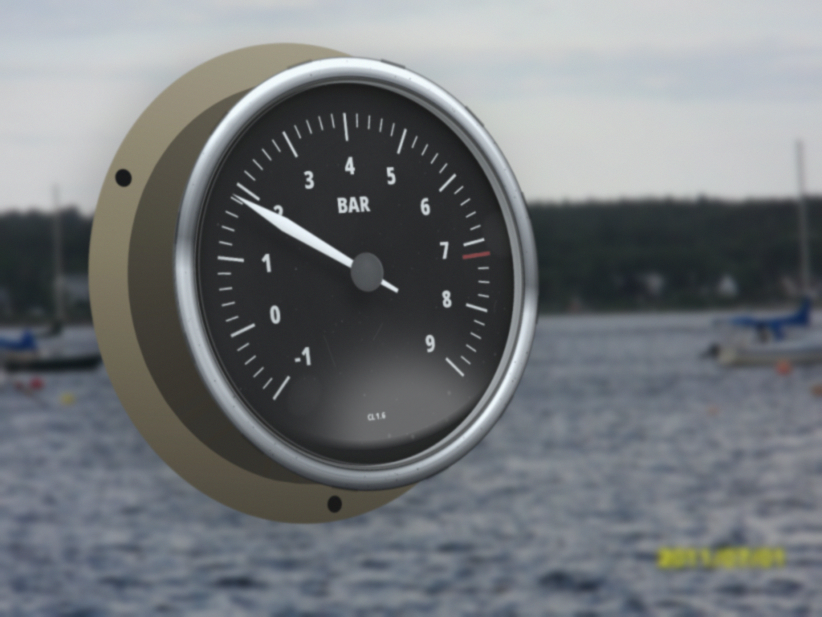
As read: **1.8** bar
